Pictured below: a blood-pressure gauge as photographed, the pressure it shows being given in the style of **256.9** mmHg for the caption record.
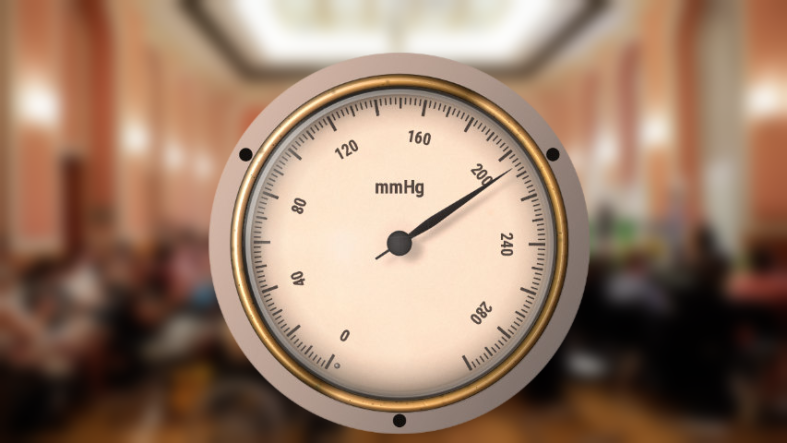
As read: **206** mmHg
